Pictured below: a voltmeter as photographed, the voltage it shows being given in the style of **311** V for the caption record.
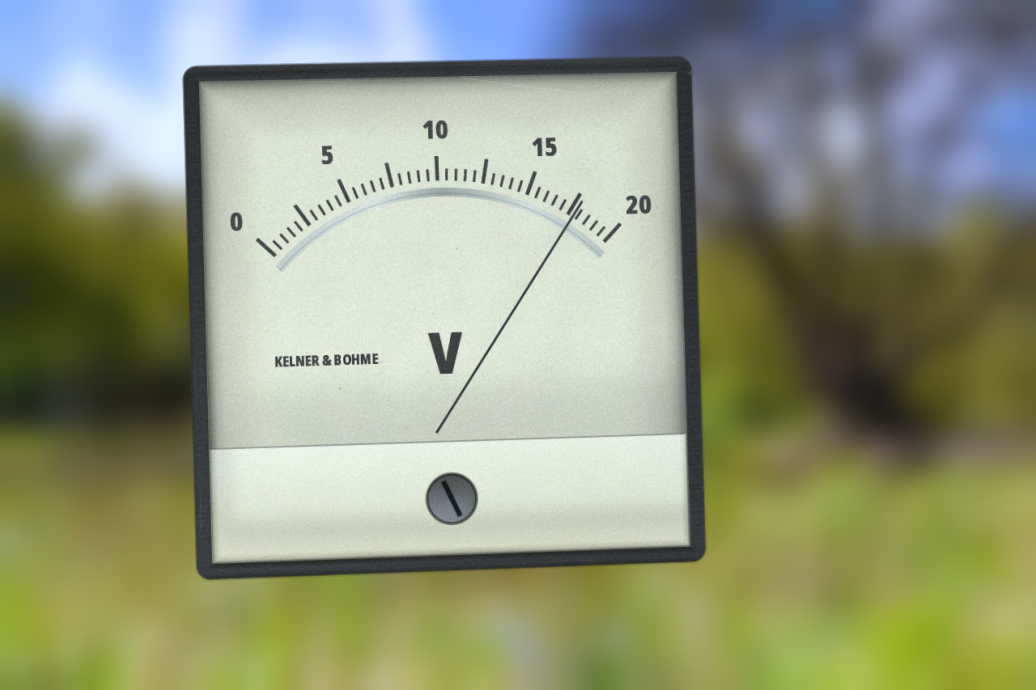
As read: **17.75** V
